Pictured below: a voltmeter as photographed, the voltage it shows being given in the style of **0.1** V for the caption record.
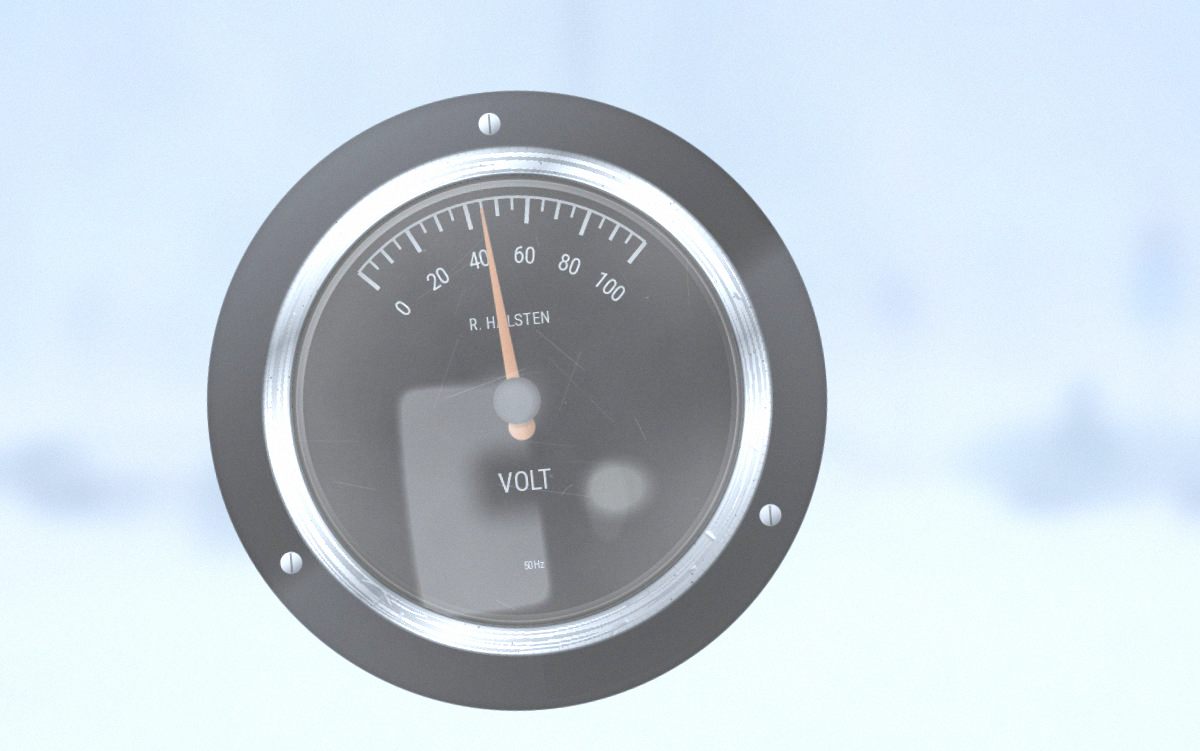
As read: **45** V
